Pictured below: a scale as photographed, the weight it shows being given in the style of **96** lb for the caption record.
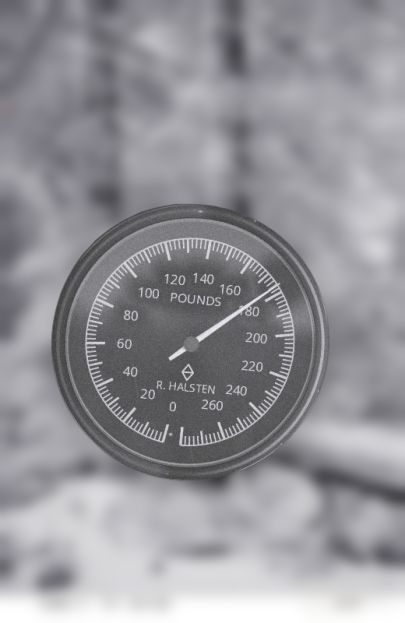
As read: **176** lb
